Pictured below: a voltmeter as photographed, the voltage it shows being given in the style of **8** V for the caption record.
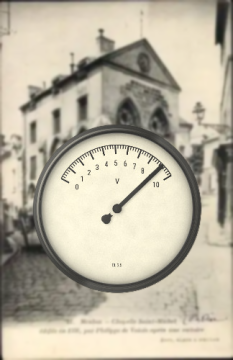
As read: **9** V
